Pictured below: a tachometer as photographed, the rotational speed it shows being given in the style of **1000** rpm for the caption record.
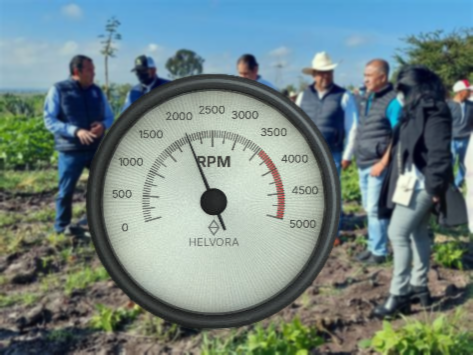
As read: **2000** rpm
